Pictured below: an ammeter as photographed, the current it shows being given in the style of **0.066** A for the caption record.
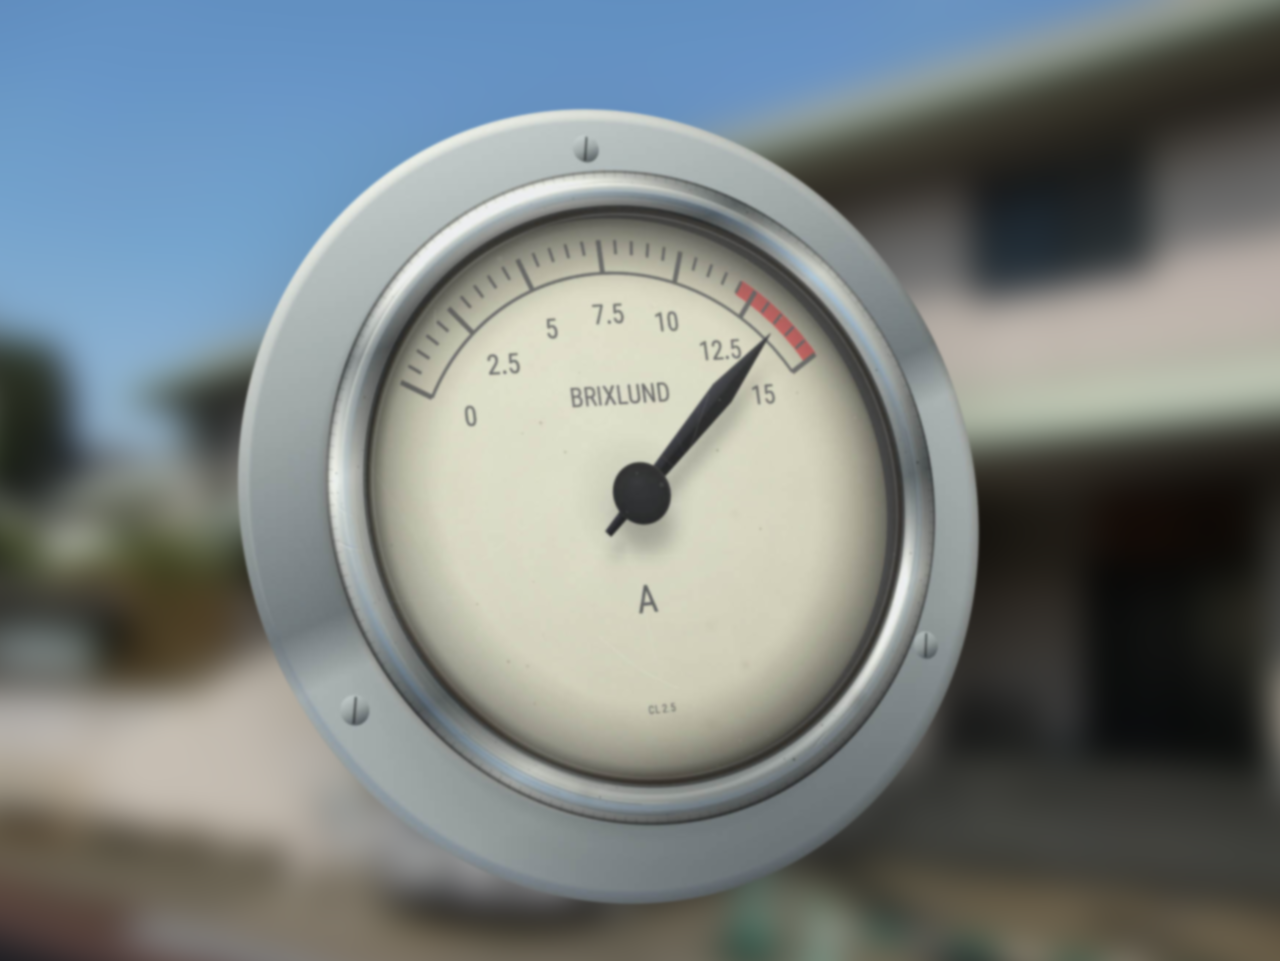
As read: **13.5** A
